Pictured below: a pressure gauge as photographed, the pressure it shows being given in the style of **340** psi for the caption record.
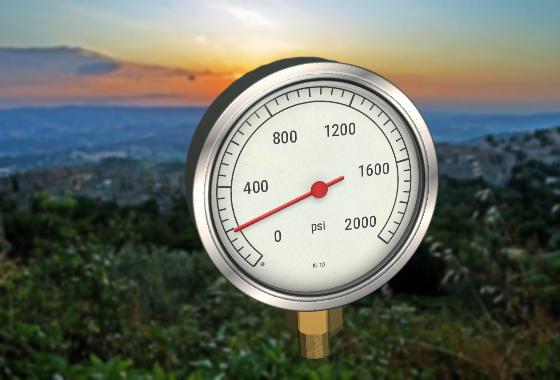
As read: **200** psi
